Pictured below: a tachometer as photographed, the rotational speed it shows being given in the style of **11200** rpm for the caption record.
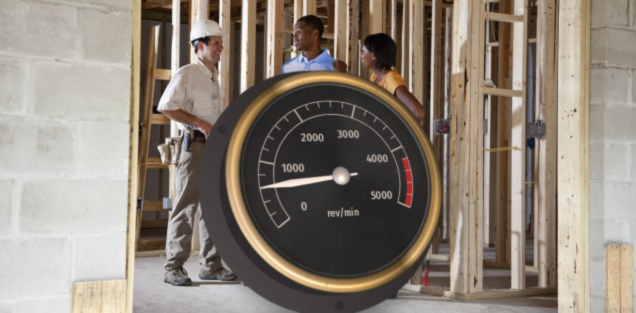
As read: **600** rpm
